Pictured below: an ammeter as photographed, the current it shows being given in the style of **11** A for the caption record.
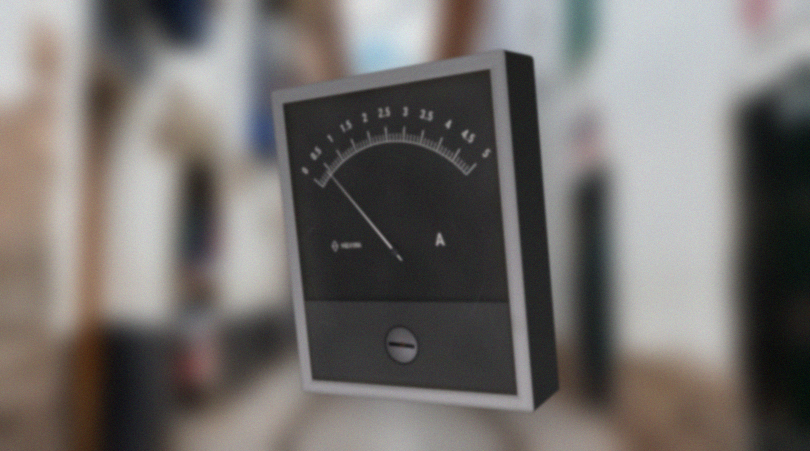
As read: **0.5** A
